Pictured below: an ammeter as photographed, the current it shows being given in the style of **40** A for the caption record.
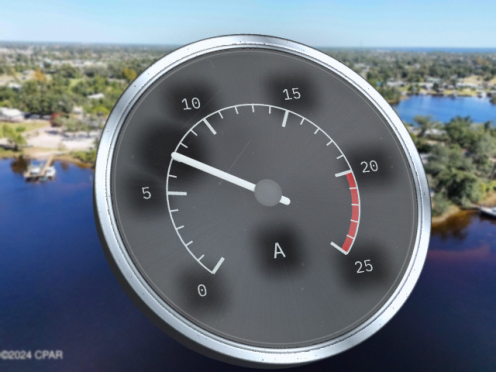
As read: **7** A
